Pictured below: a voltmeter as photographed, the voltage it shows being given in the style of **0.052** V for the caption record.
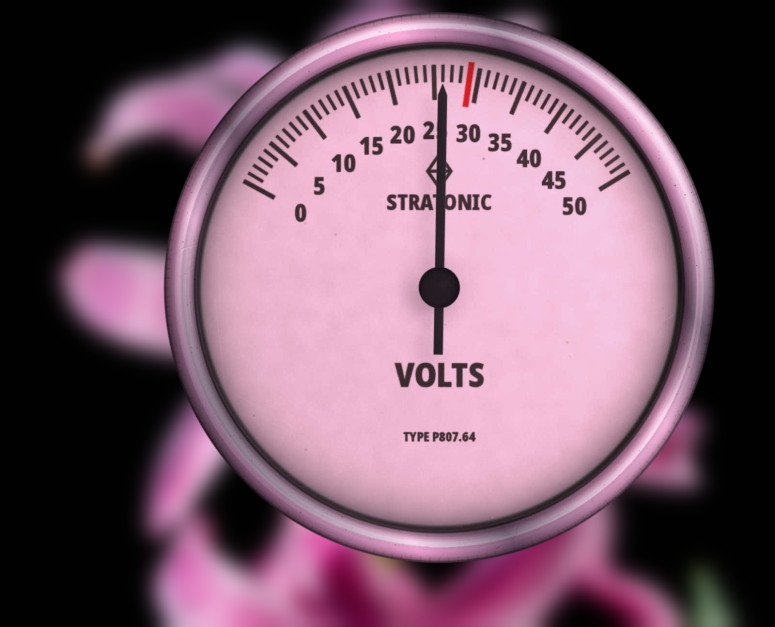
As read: **26** V
